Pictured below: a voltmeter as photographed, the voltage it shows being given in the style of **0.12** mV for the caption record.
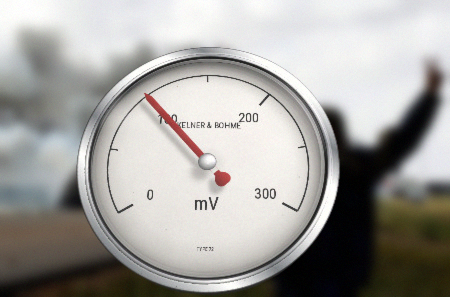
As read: **100** mV
